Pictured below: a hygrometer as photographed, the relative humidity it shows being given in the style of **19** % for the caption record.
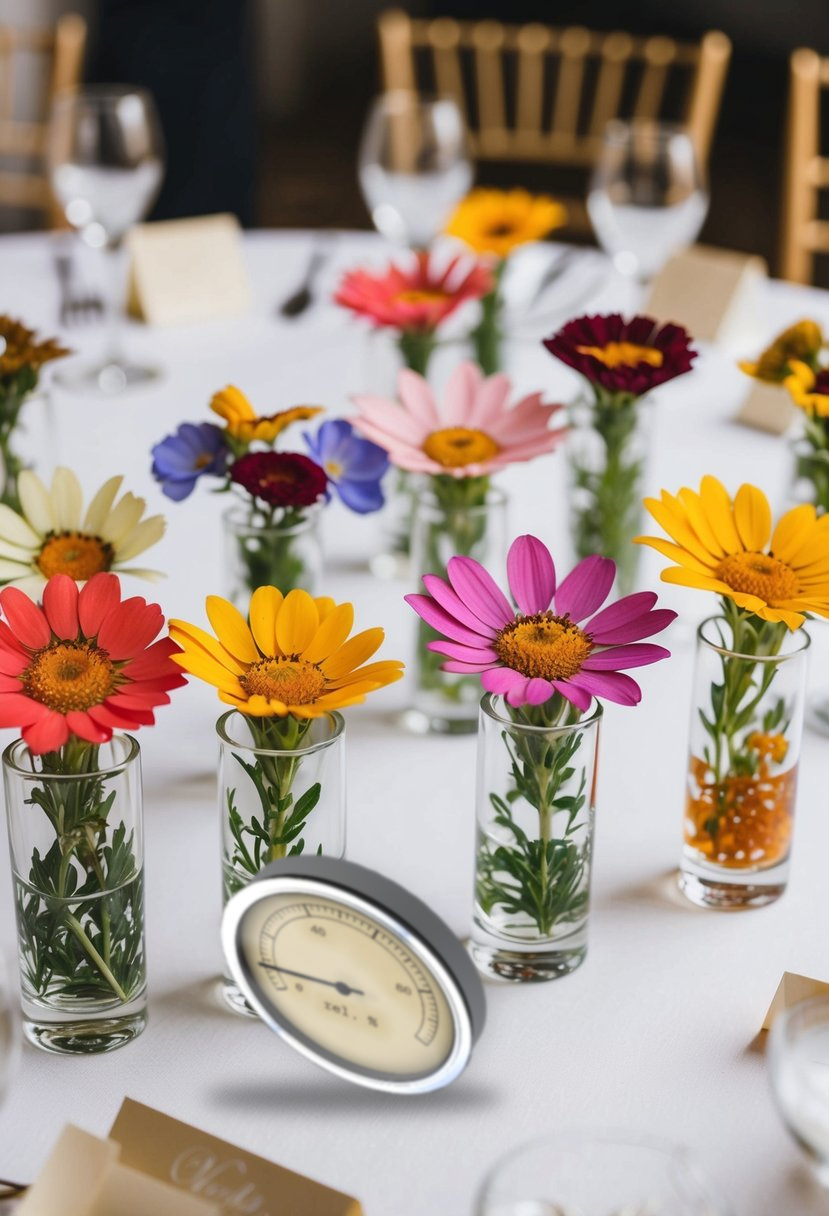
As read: **10** %
